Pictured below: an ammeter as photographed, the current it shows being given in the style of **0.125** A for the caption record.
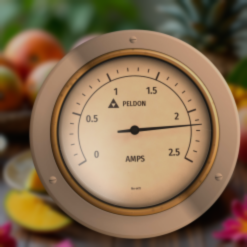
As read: **2.15** A
